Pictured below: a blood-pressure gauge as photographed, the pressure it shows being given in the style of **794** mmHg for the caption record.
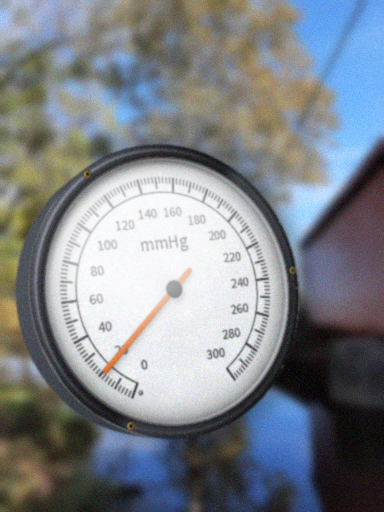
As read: **20** mmHg
